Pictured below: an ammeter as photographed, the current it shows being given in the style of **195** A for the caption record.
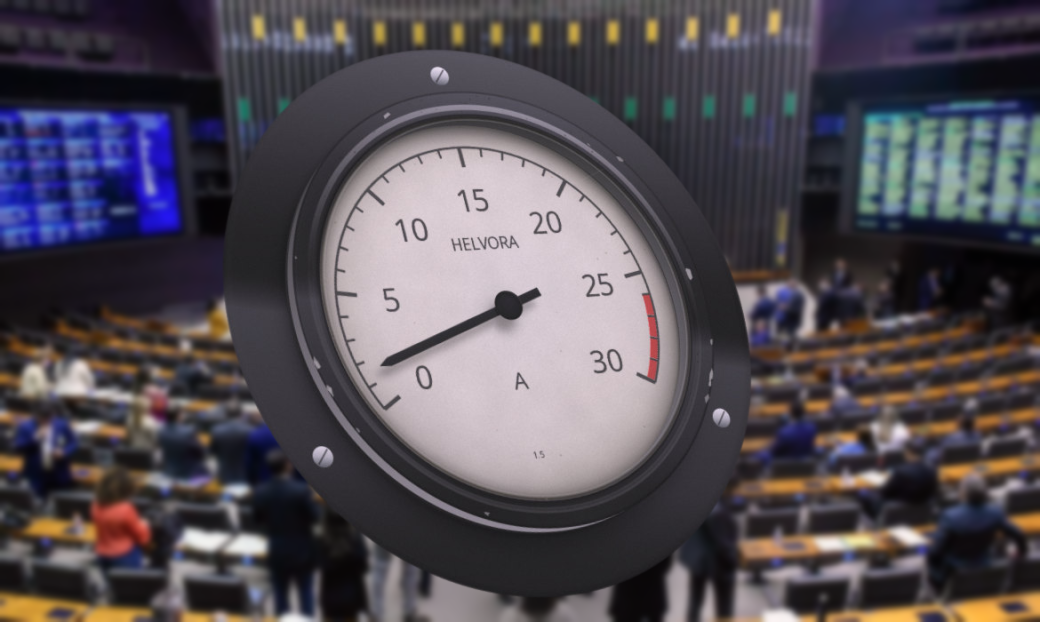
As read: **1.5** A
